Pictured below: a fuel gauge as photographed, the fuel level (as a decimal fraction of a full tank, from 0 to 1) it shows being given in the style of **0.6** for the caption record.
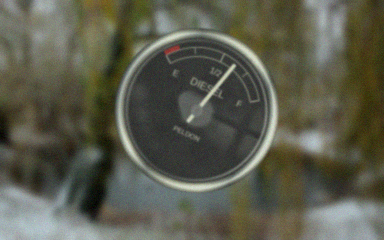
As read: **0.625**
